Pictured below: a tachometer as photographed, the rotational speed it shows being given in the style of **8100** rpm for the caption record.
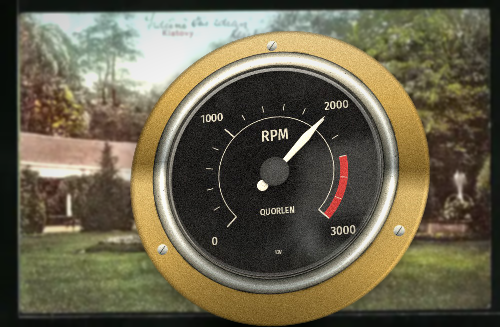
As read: **2000** rpm
